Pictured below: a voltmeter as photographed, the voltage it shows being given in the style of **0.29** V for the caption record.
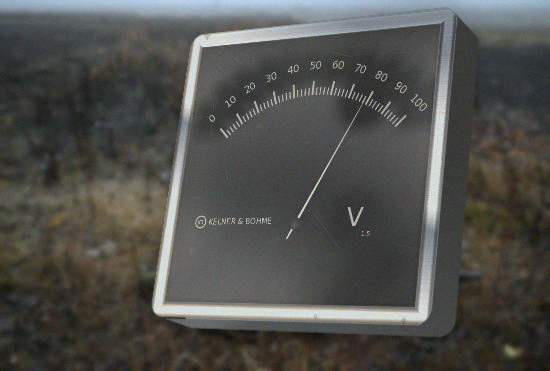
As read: **80** V
